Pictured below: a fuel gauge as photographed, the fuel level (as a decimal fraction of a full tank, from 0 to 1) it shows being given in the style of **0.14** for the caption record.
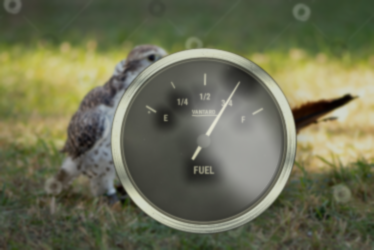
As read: **0.75**
